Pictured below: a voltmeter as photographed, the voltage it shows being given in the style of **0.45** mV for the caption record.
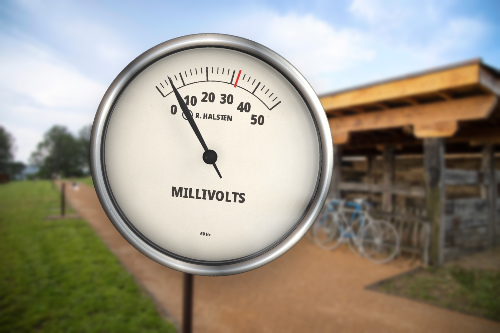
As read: **6** mV
